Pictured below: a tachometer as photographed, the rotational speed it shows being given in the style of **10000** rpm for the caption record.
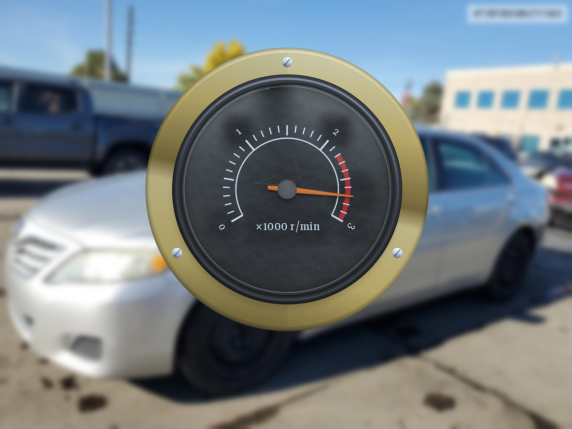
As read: **2700** rpm
